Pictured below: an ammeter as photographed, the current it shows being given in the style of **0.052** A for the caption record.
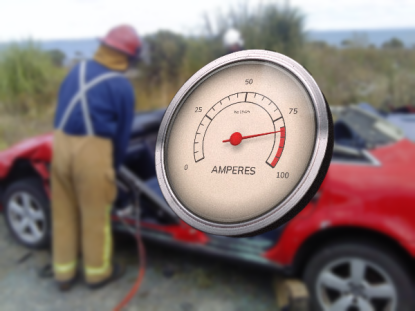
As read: **82.5** A
